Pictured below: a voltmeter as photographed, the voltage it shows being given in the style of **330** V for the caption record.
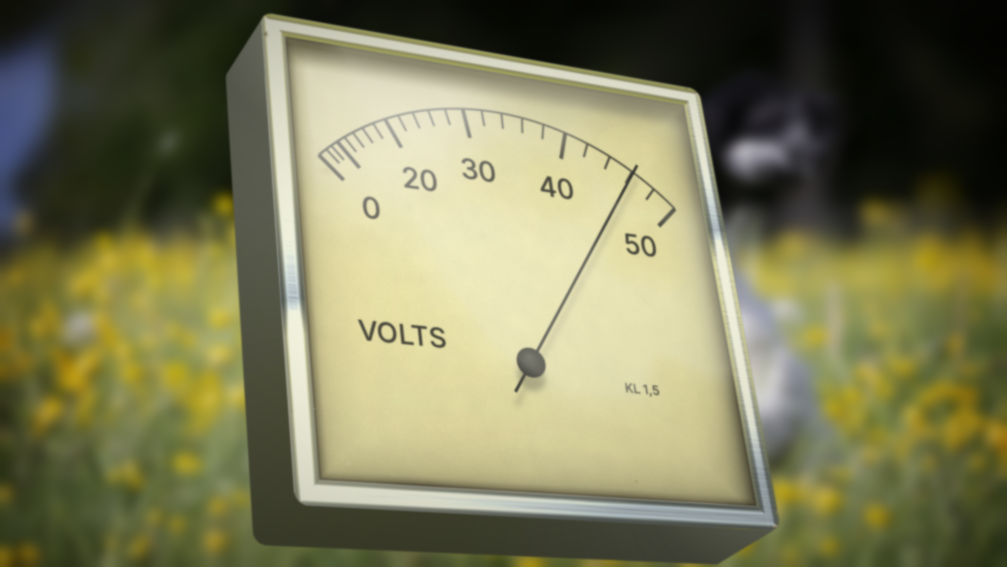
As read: **46** V
